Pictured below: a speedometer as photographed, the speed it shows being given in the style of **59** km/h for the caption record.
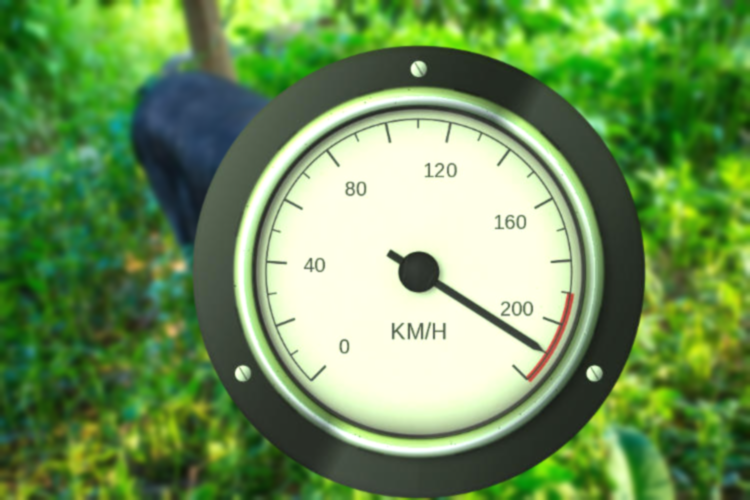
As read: **210** km/h
